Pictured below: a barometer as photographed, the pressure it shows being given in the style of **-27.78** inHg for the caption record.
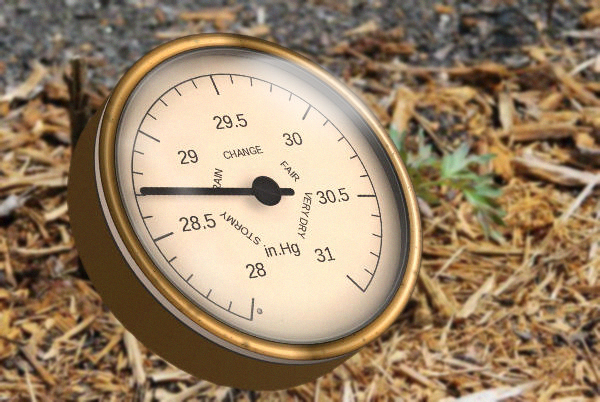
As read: **28.7** inHg
